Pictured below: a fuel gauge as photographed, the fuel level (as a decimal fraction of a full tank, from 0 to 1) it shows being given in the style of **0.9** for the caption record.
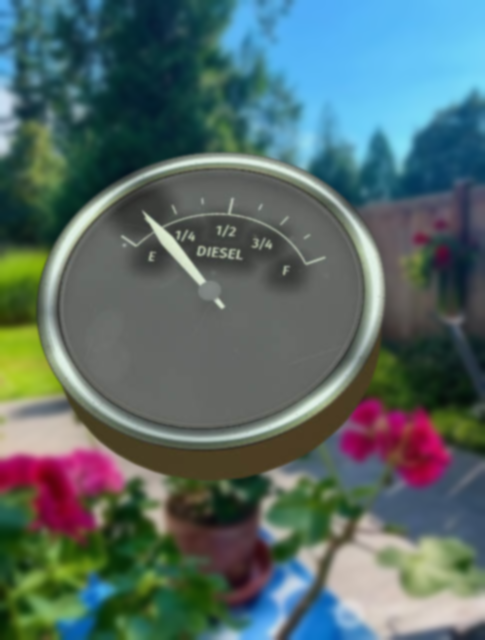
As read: **0.125**
